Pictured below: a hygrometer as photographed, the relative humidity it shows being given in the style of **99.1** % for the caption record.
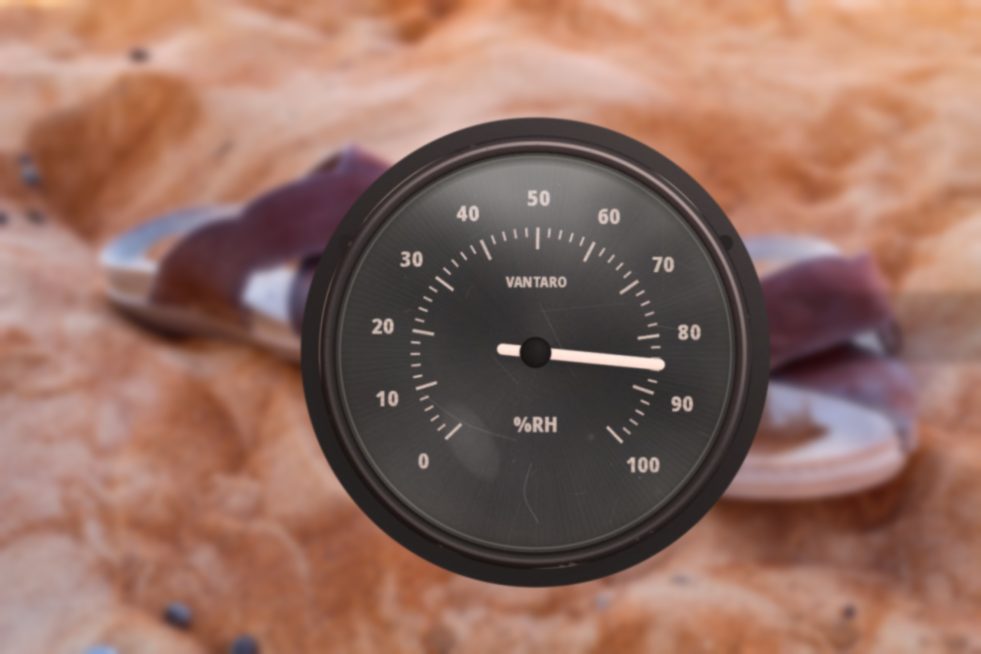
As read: **85** %
